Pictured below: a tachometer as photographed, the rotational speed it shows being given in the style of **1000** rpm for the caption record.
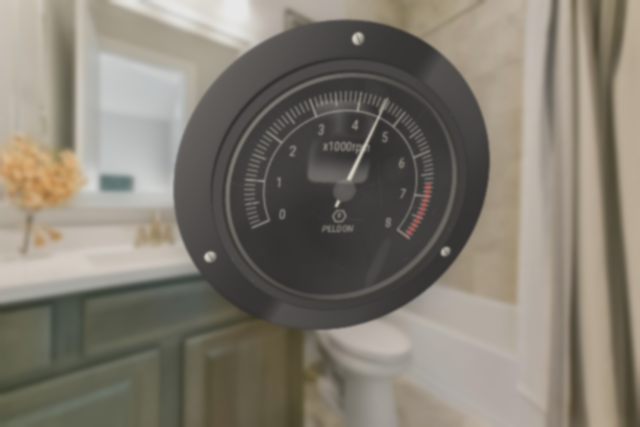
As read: **4500** rpm
